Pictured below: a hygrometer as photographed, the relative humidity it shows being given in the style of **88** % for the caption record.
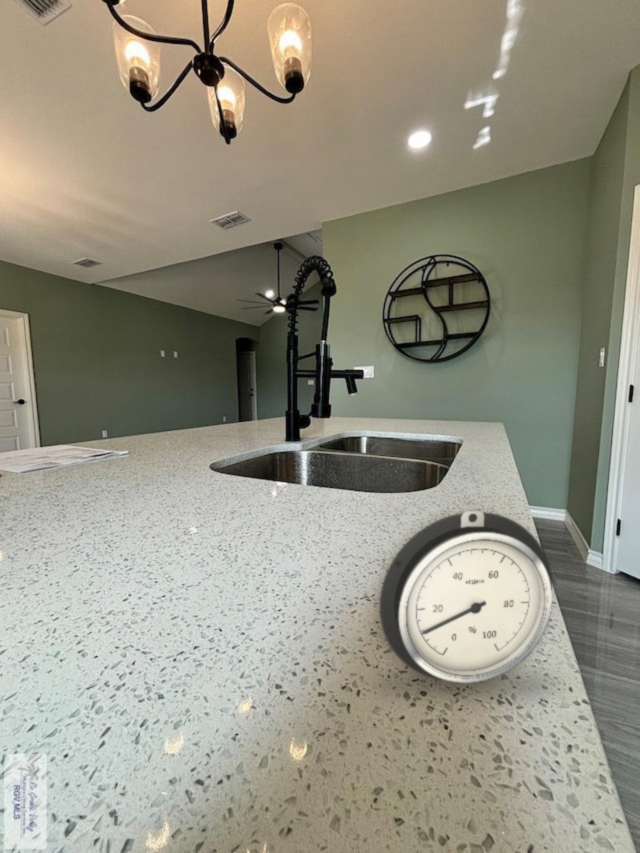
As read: **12** %
